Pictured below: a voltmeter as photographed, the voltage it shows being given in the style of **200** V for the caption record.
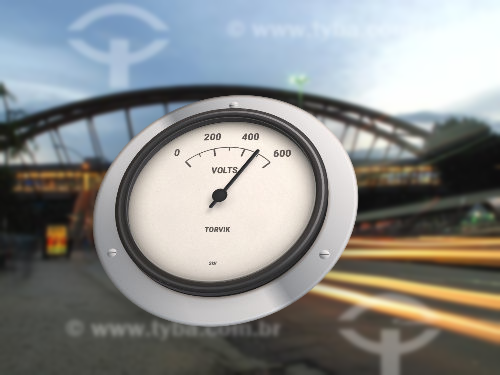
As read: **500** V
